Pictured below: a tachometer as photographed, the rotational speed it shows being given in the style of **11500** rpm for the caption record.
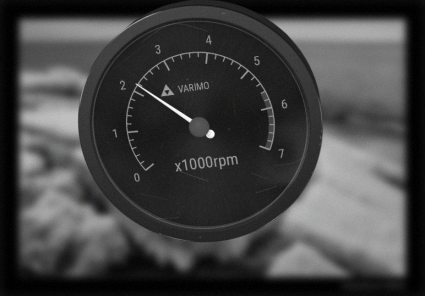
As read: **2200** rpm
